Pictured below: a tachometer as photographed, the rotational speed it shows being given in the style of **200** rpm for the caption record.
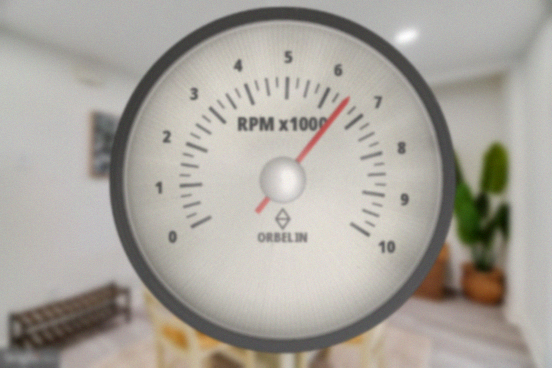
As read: **6500** rpm
